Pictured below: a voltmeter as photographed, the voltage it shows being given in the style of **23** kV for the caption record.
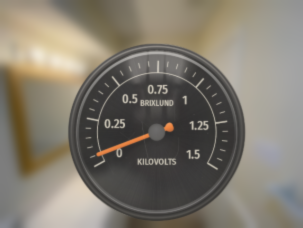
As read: **0.05** kV
